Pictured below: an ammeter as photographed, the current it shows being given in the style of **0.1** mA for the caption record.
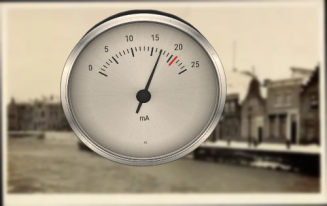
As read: **17** mA
